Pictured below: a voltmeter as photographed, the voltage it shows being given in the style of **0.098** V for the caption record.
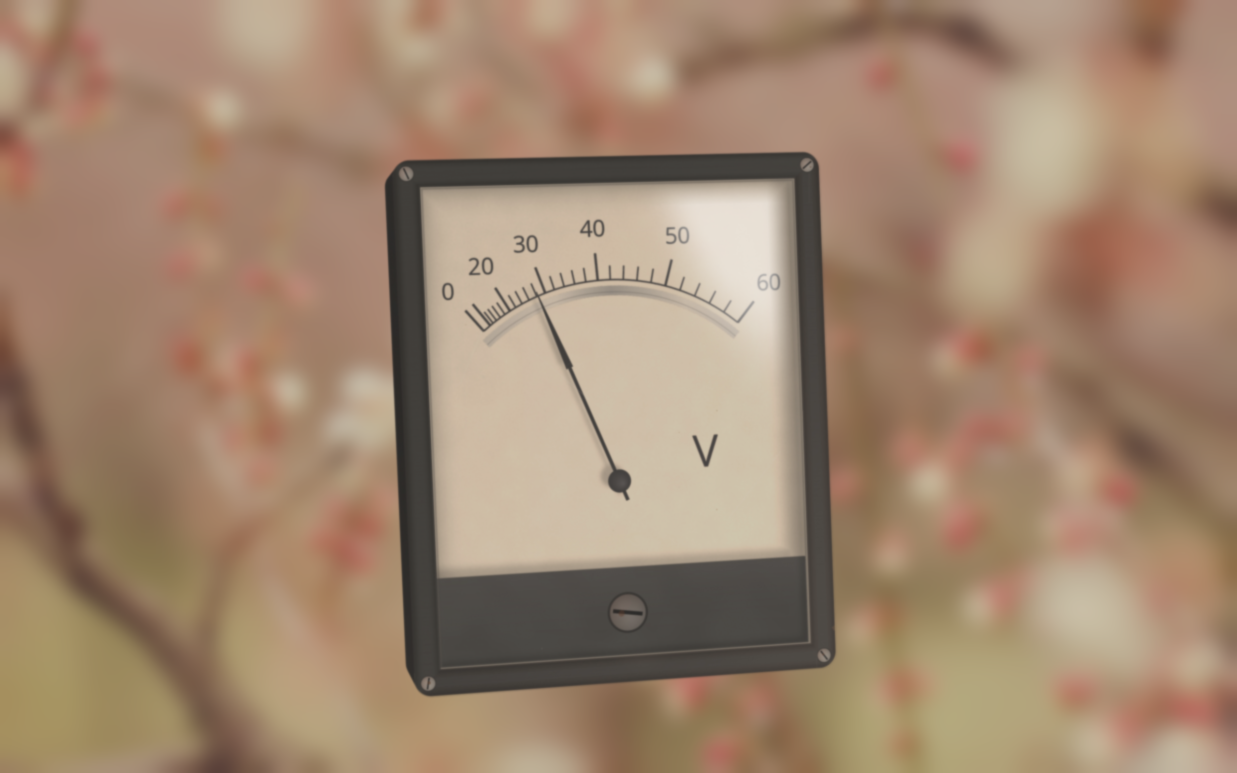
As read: **28** V
